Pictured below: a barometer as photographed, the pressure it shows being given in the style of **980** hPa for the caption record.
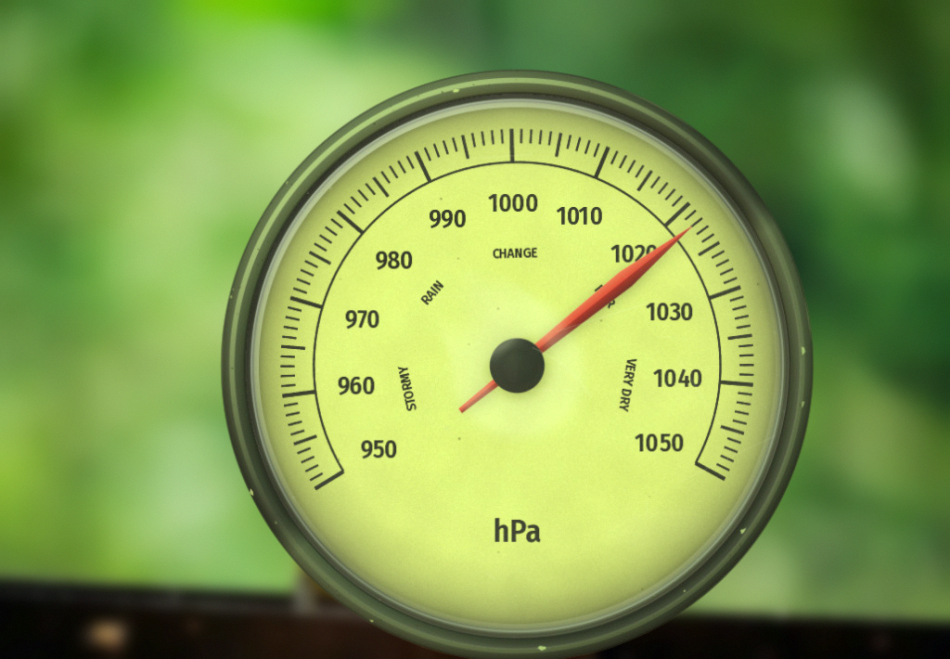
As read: **1022** hPa
